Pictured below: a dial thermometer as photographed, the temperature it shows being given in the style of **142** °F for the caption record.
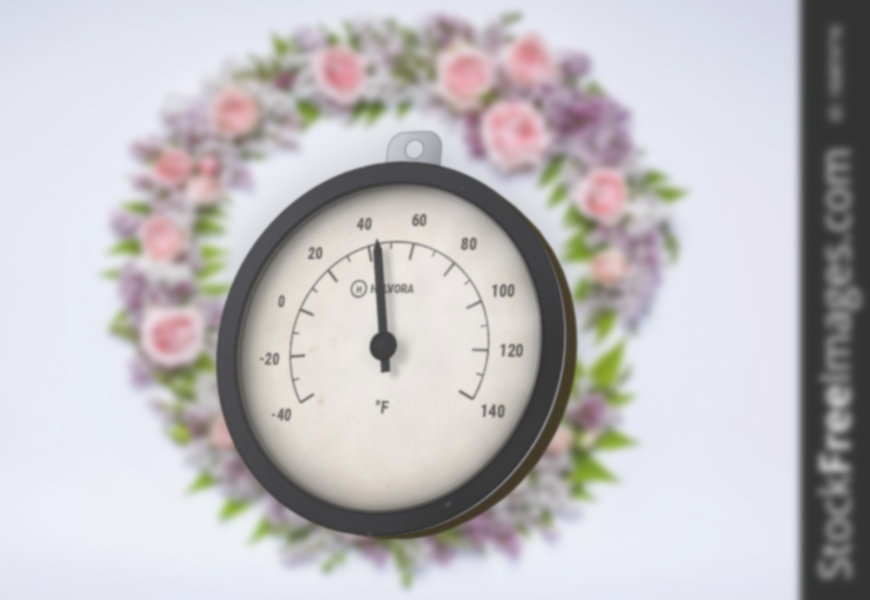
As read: **45** °F
